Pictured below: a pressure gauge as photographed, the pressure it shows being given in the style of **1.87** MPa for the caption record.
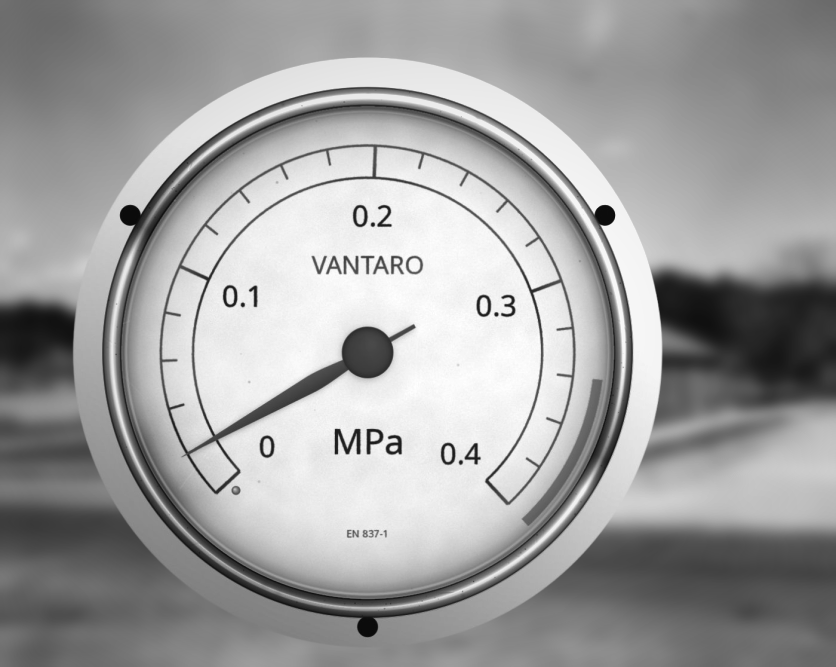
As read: **0.02** MPa
